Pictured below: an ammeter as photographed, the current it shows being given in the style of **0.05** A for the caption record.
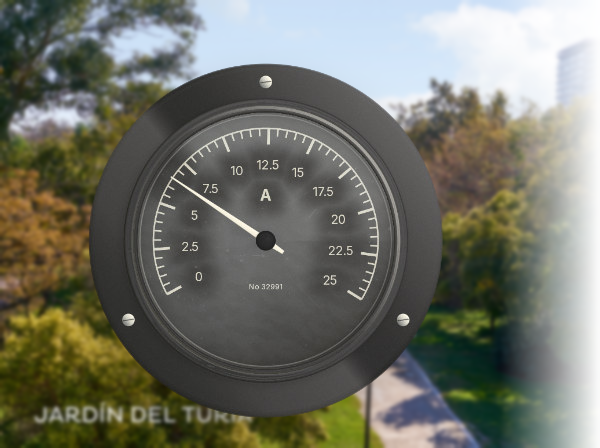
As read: **6.5** A
